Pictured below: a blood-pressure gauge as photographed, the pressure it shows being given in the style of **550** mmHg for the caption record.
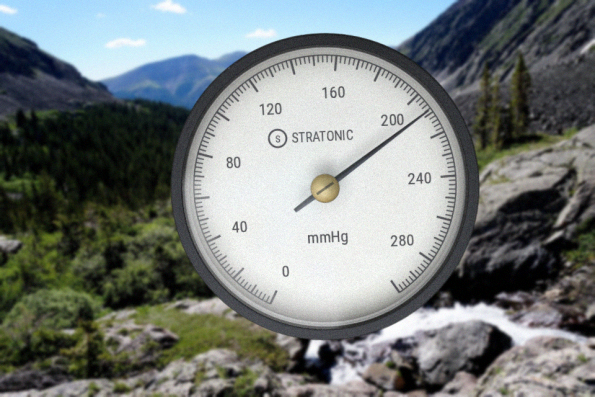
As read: **208** mmHg
